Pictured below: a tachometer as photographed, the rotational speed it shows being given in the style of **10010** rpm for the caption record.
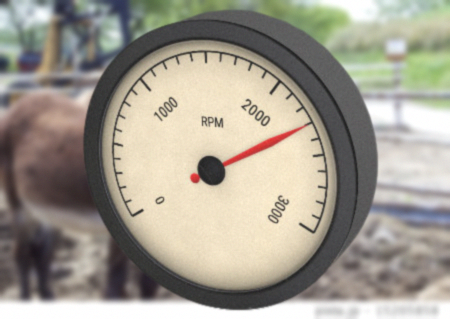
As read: **2300** rpm
